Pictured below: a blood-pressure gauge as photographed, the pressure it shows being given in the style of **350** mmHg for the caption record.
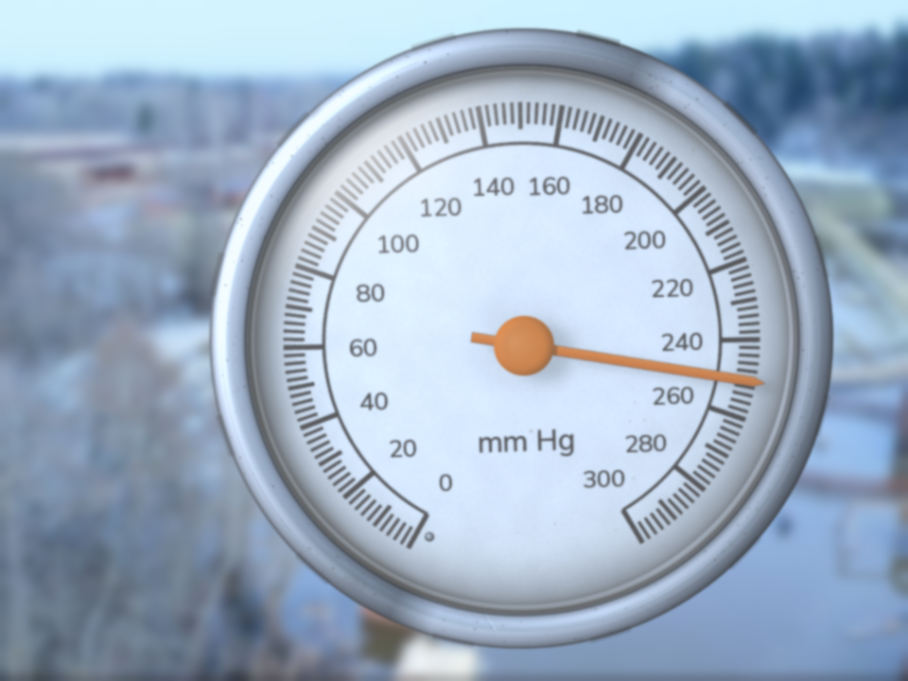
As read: **250** mmHg
